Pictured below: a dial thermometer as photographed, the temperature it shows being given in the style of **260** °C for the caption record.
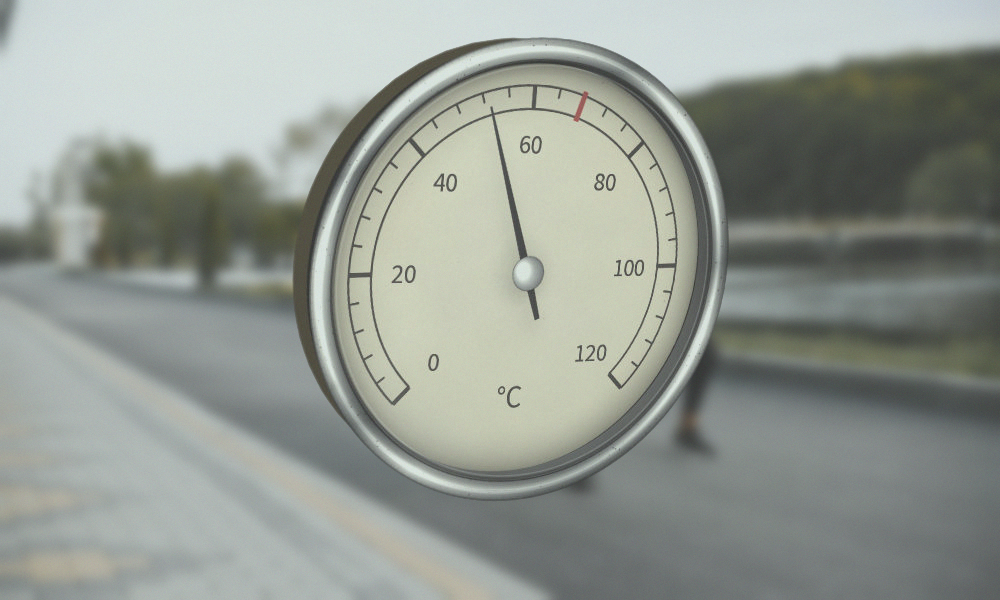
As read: **52** °C
